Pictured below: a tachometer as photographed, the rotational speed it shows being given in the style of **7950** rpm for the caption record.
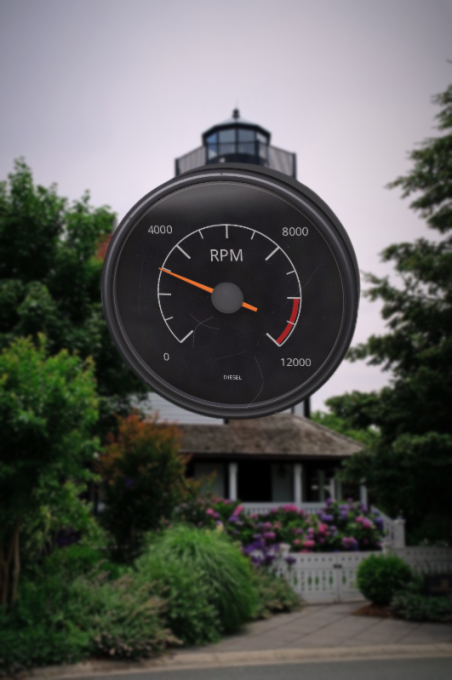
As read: **3000** rpm
